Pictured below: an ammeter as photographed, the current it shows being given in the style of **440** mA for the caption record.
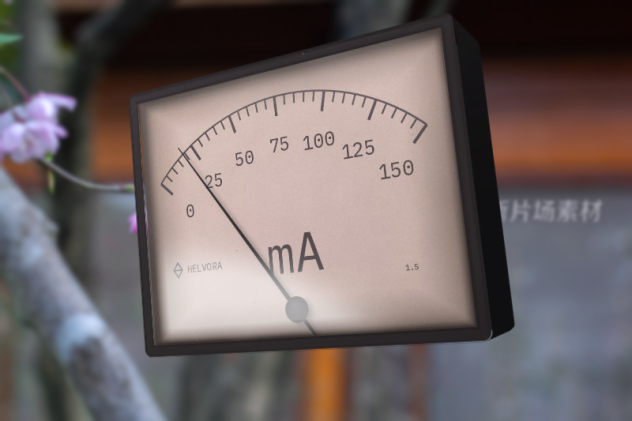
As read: **20** mA
